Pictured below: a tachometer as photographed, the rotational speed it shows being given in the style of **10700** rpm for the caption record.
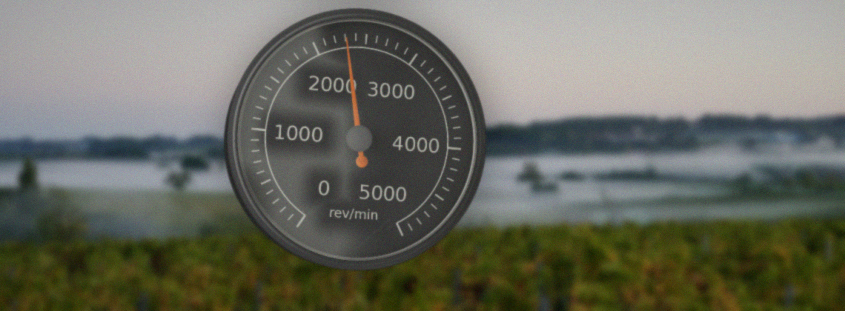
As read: **2300** rpm
